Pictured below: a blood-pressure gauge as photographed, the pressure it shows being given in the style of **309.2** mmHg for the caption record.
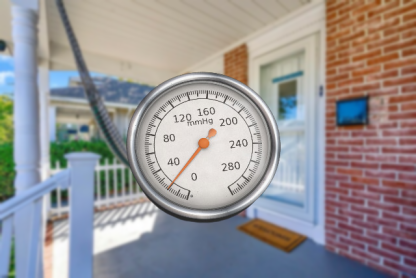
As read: **20** mmHg
